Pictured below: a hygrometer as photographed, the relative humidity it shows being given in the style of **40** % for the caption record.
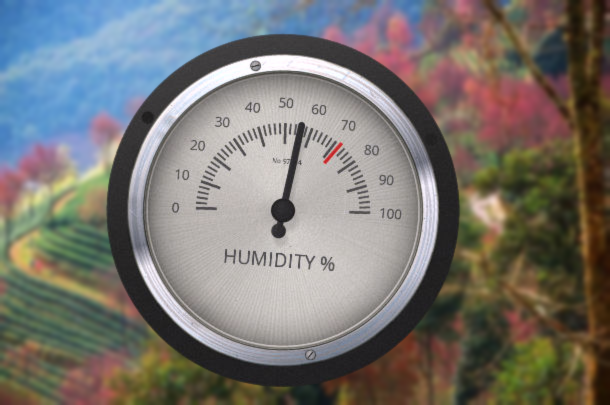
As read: **56** %
